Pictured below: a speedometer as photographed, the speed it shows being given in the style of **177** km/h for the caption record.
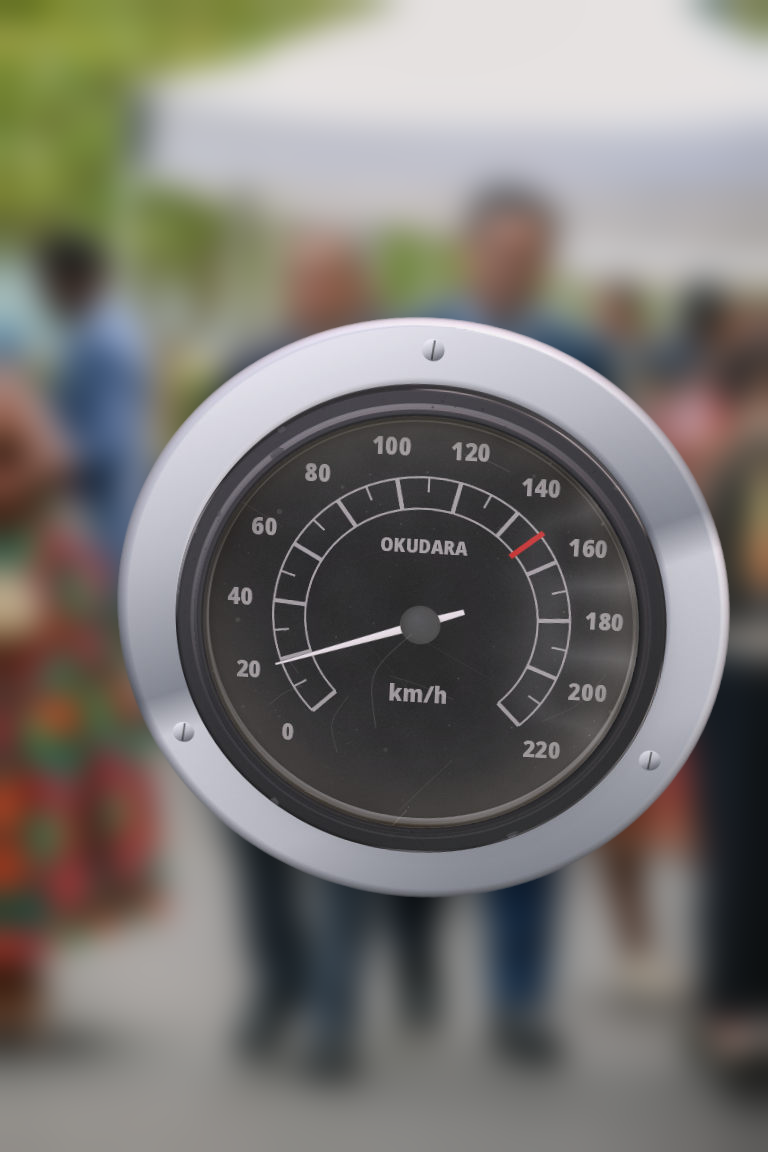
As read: **20** km/h
